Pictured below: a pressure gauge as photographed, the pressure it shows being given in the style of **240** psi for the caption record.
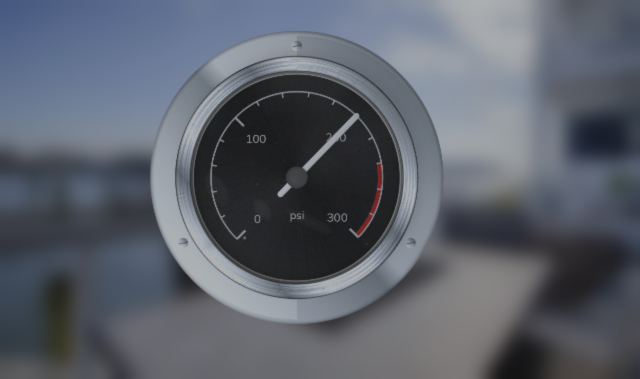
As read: **200** psi
